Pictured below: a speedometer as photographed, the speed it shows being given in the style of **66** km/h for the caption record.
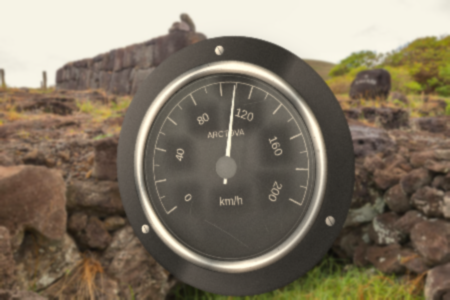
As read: **110** km/h
